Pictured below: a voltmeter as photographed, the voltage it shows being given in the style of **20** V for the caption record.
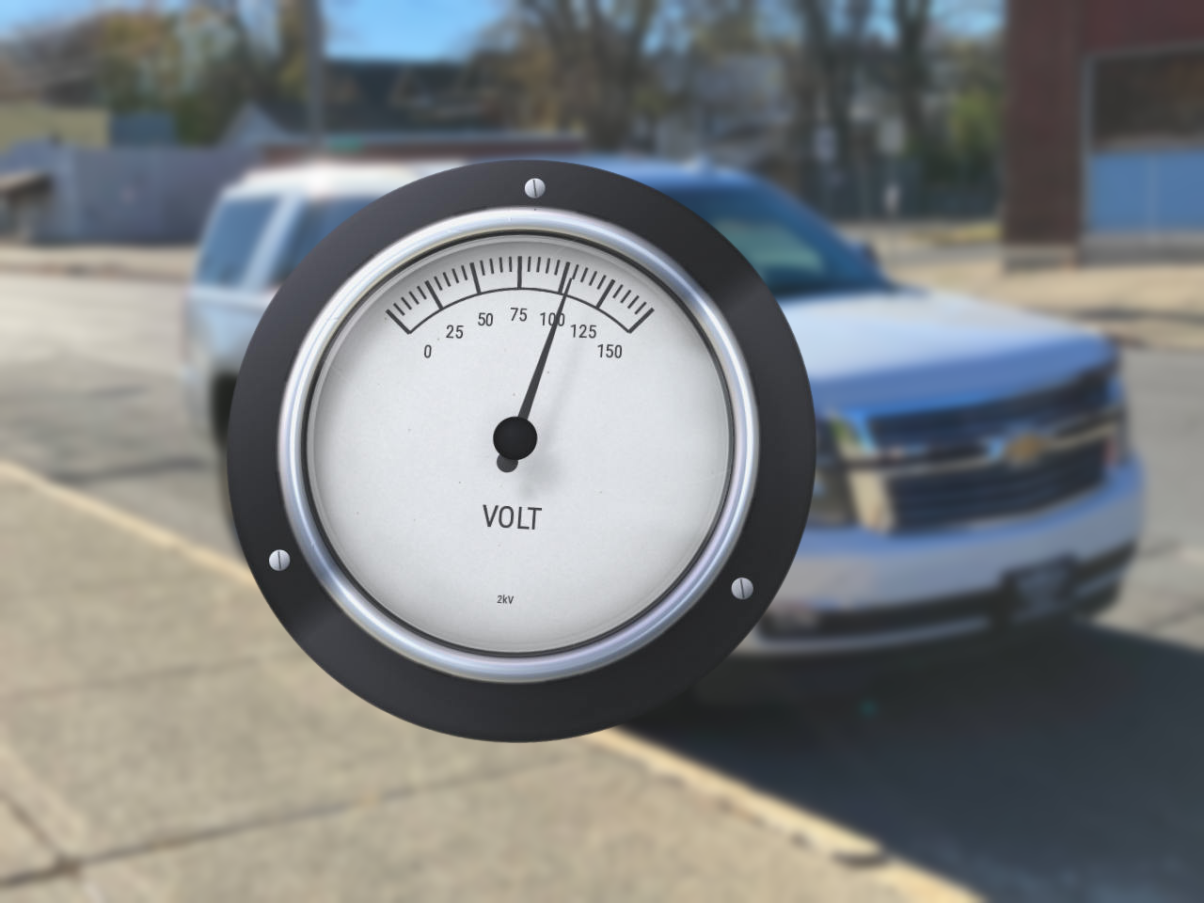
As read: **105** V
